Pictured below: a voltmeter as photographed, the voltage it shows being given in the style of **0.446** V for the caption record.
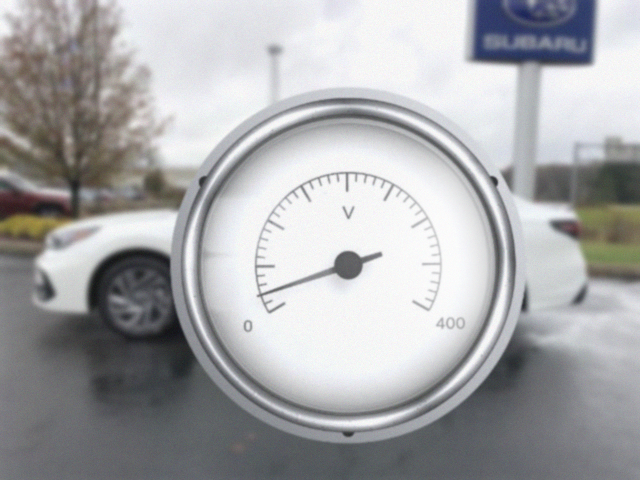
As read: **20** V
